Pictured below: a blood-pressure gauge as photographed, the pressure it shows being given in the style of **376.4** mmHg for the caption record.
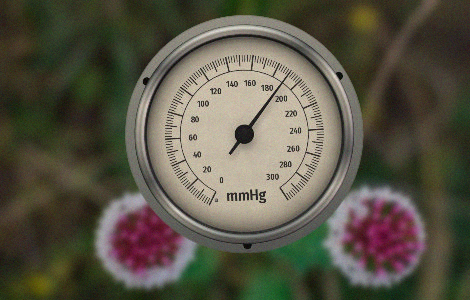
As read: **190** mmHg
